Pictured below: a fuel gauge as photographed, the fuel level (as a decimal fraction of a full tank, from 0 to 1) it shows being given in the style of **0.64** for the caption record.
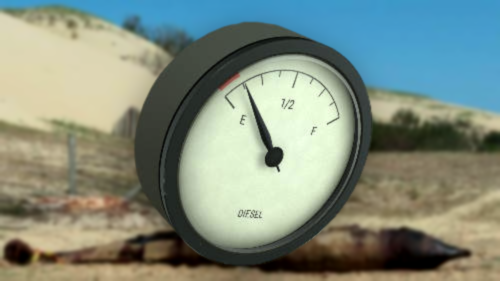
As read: **0.125**
